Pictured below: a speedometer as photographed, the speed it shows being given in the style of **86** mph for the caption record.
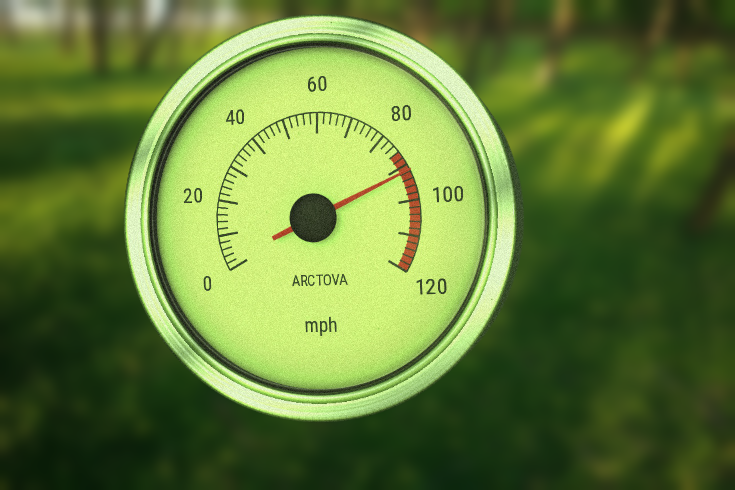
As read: **92** mph
